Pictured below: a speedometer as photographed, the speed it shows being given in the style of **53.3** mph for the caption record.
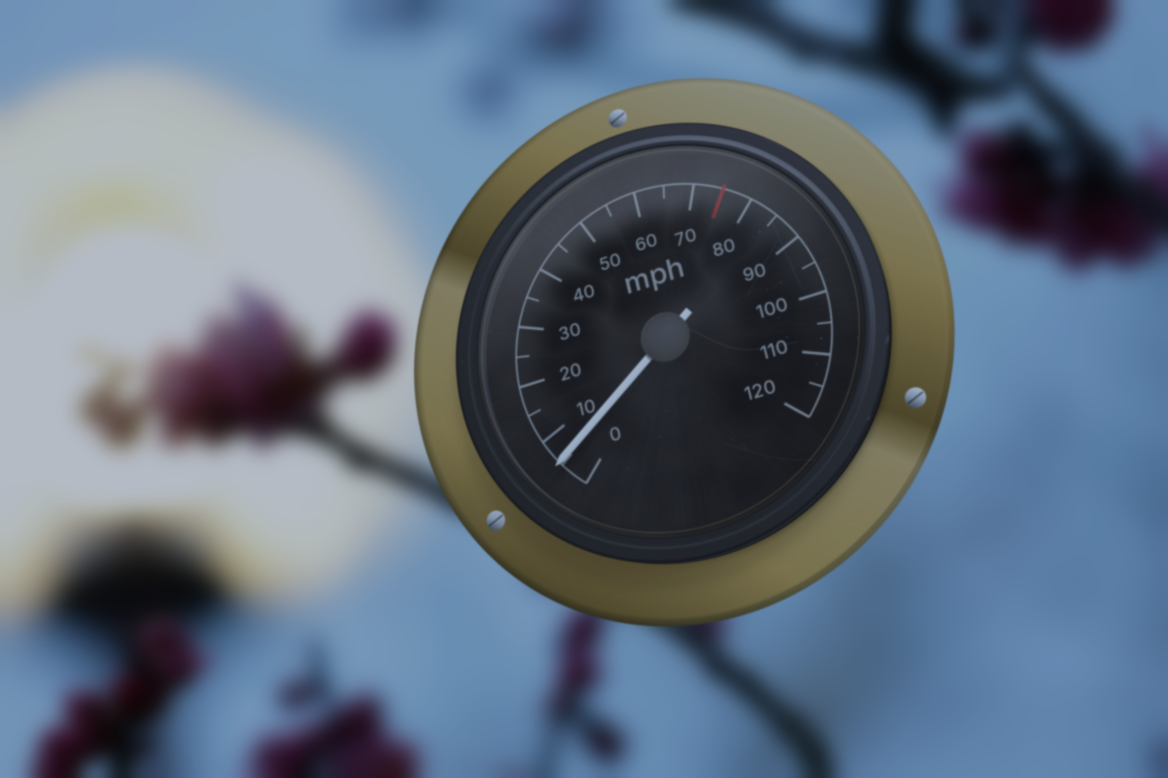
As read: **5** mph
